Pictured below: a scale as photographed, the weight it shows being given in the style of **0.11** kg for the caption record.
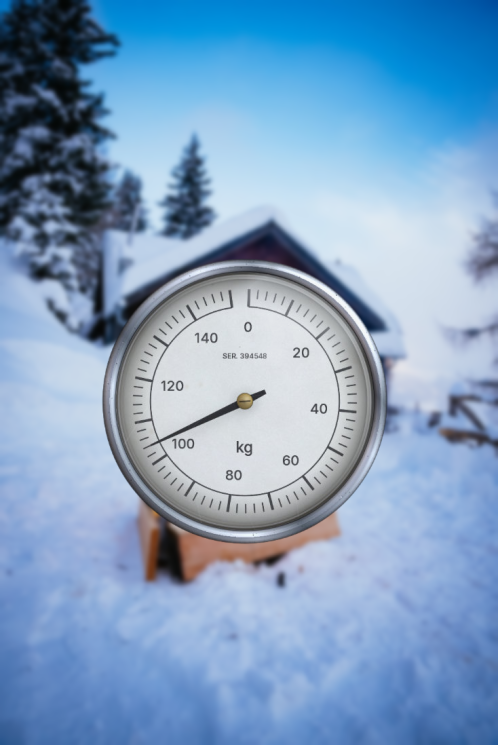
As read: **104** kg
